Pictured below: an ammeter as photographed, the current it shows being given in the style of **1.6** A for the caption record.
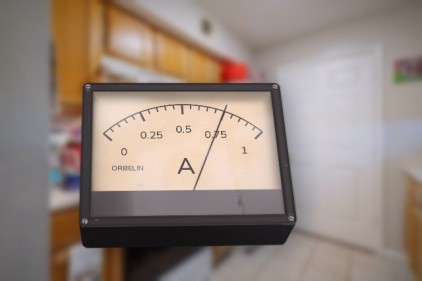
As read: **0.75** A
